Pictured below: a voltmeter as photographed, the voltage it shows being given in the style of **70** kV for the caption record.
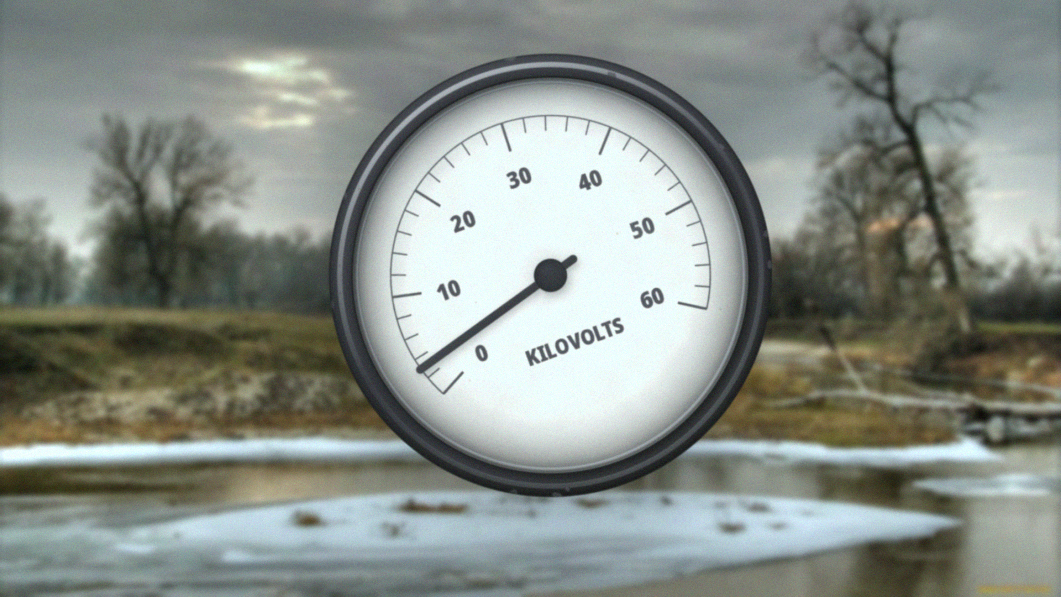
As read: **3** kV
